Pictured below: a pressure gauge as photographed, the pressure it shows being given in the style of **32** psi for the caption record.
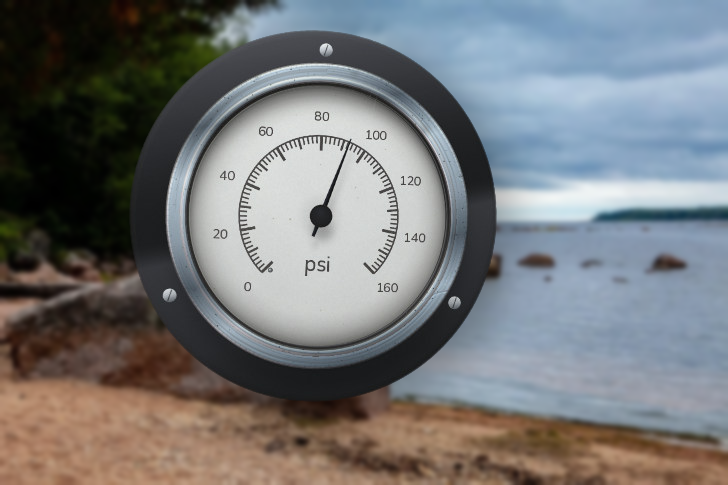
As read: **92** psi
